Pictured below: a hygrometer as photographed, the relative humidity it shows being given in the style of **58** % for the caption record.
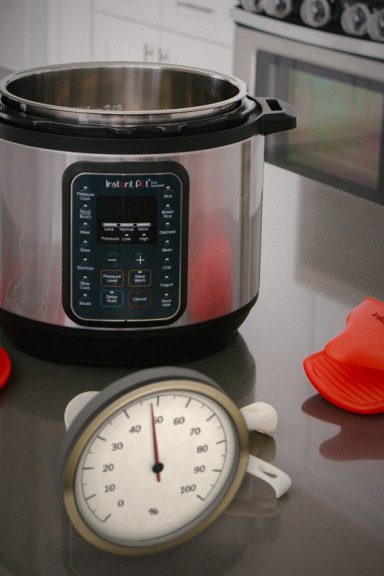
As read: **47.5** %
